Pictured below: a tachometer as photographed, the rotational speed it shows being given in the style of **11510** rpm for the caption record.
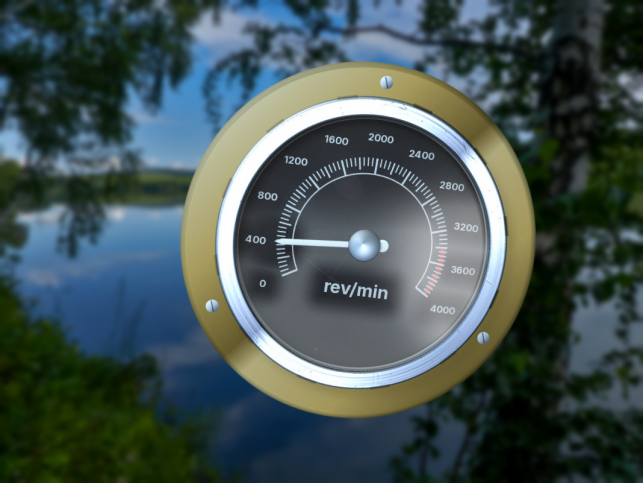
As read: **400** rpm
